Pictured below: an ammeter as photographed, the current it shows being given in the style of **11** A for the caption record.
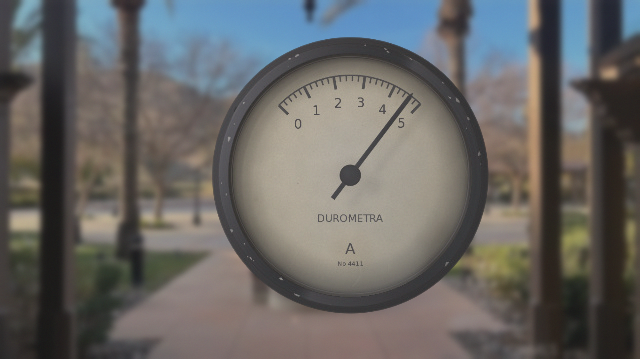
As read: **4.6** A
